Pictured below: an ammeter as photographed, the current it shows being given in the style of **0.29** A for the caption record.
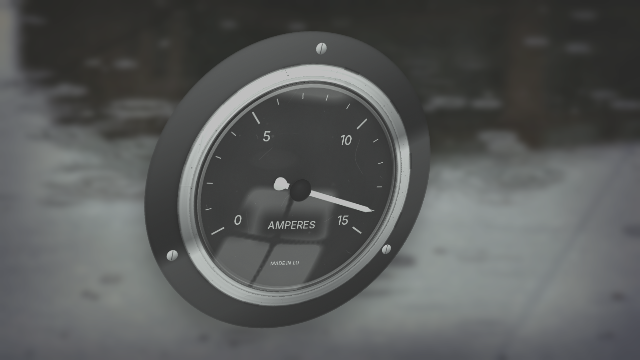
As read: **14** A
